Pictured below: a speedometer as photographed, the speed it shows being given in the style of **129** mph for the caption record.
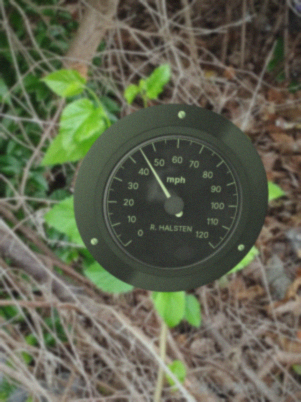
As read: **45** mph
